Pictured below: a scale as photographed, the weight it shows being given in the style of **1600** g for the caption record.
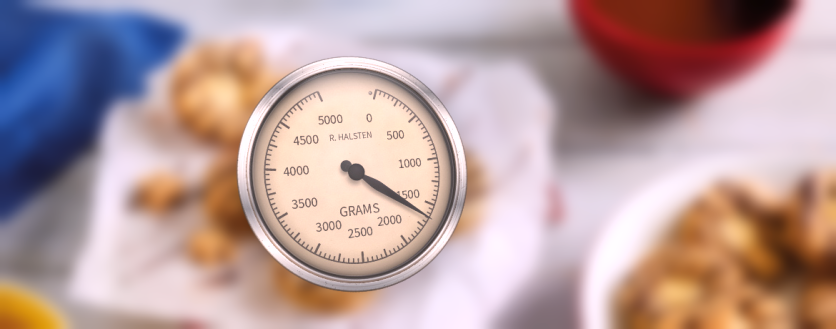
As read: **1650** g
